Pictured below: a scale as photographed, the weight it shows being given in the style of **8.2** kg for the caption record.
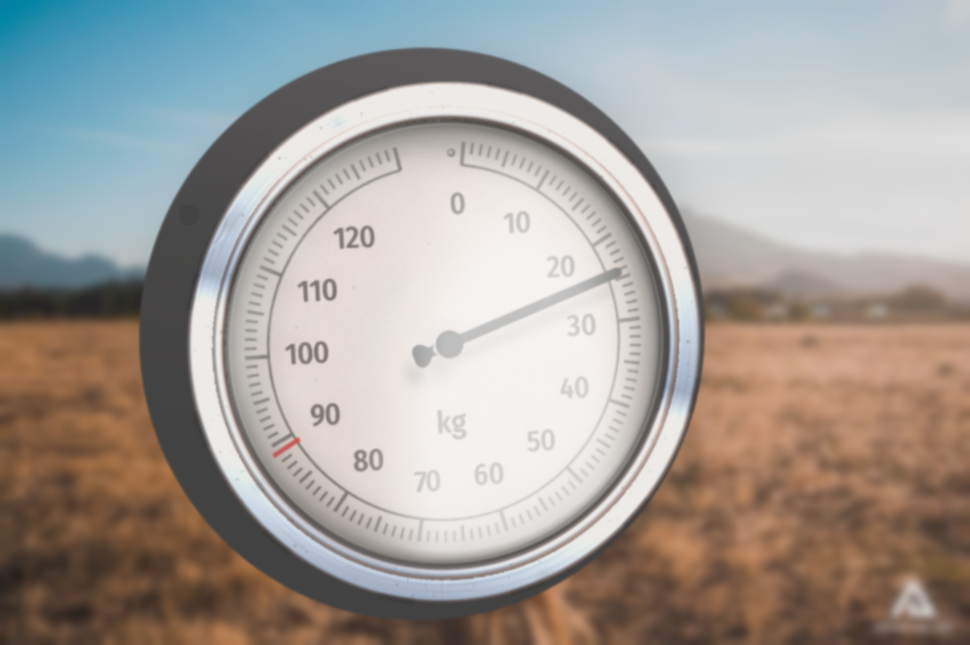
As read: **24** kg
